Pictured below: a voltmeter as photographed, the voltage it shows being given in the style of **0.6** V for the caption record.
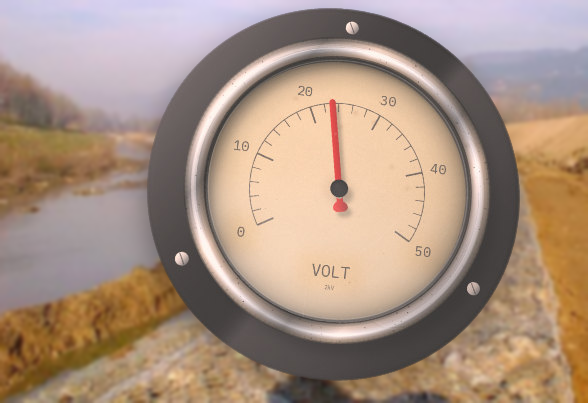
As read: **23** V
